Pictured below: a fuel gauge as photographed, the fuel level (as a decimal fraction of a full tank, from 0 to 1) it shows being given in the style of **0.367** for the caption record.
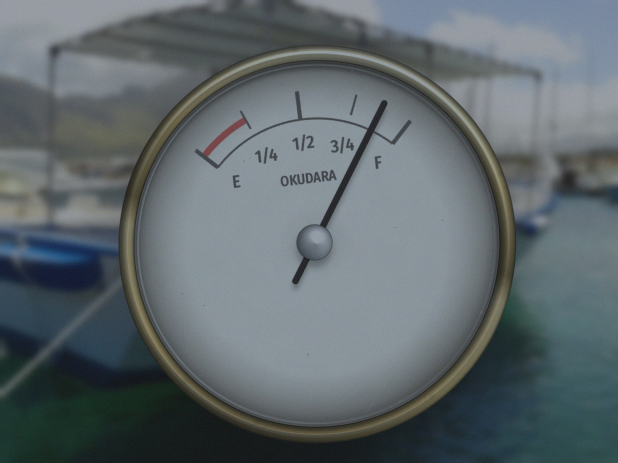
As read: **0.875**
